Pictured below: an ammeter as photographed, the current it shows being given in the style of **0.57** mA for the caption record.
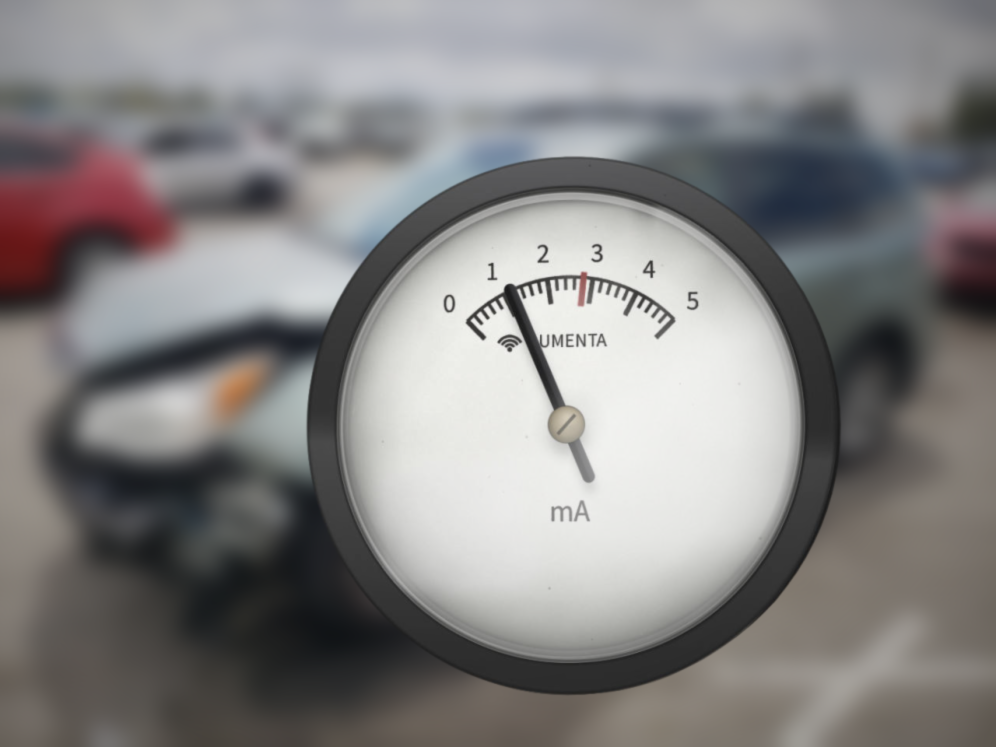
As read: **1.2** mA
